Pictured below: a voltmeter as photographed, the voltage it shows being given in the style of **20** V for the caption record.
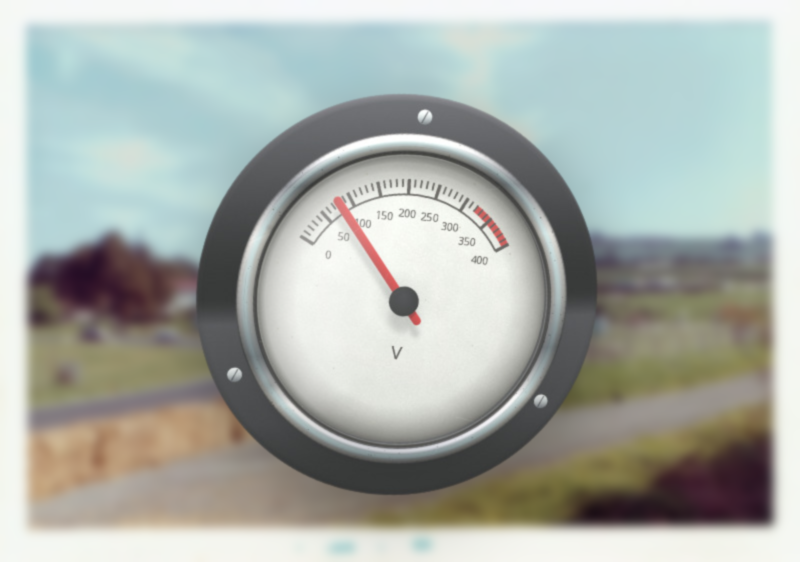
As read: **80** V
